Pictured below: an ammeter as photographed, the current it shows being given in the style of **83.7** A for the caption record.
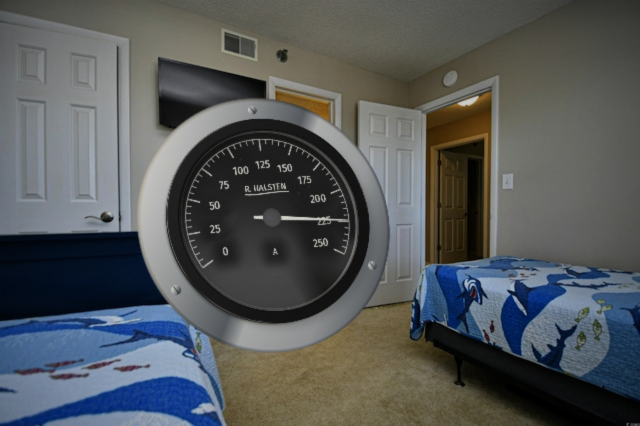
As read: **225** A
